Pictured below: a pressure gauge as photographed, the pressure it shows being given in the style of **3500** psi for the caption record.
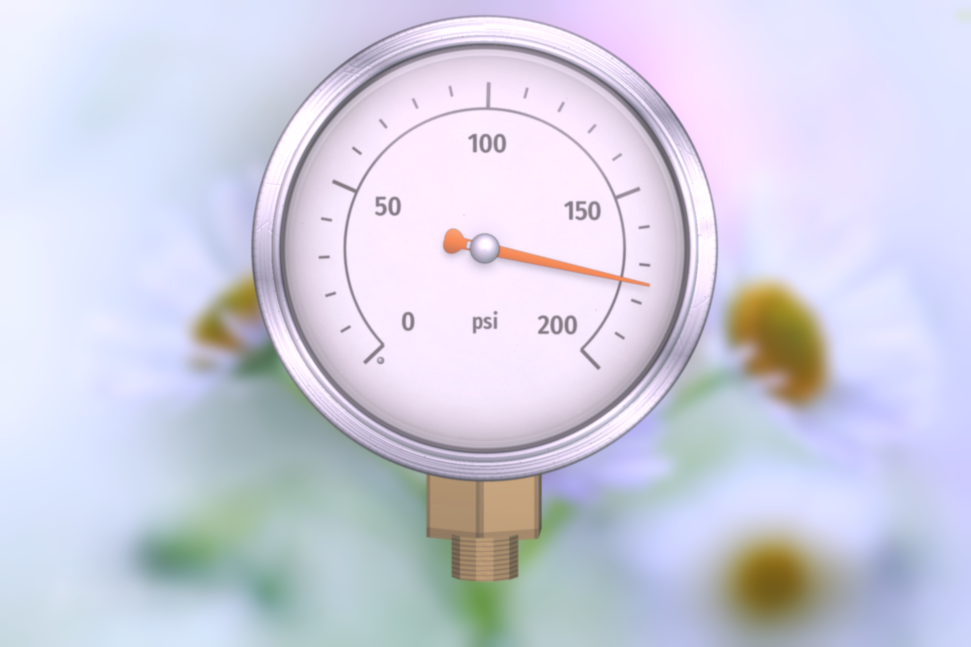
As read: **175** psi
